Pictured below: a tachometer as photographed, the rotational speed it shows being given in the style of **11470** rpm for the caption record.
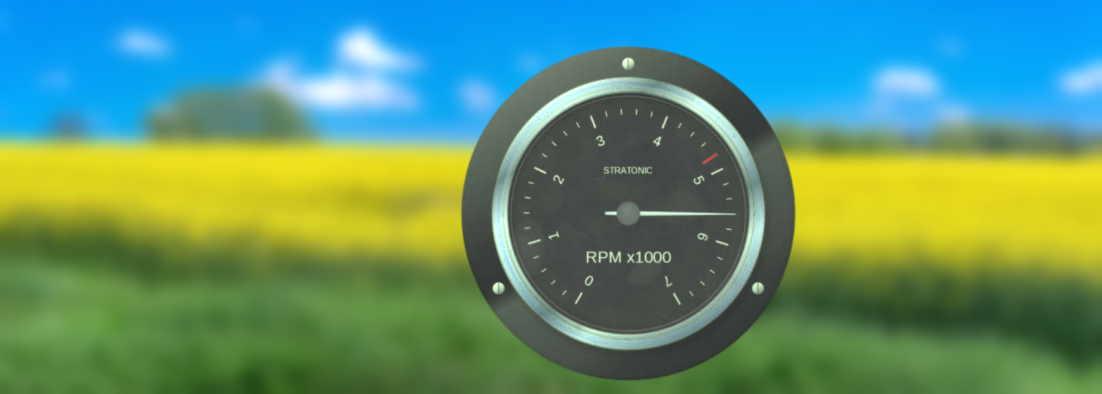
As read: **5600** rpm
